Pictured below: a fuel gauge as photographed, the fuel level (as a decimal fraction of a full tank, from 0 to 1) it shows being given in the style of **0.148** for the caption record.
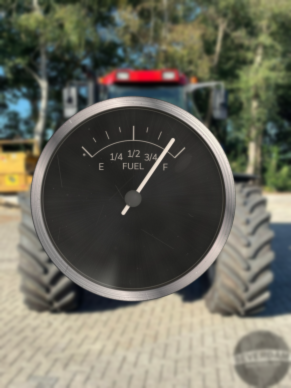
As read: **0.875**
